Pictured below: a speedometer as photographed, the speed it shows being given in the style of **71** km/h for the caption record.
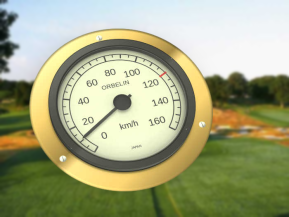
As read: **10** km/h
